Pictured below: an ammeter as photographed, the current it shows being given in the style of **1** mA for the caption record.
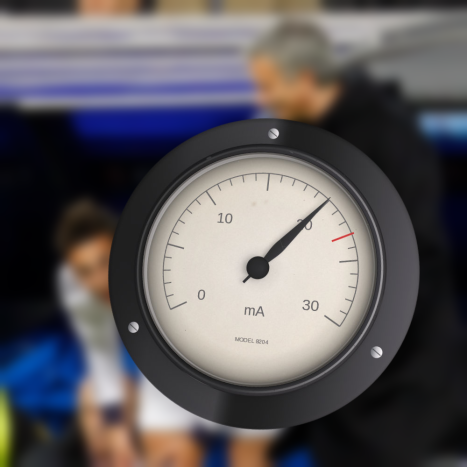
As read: **20** mA
